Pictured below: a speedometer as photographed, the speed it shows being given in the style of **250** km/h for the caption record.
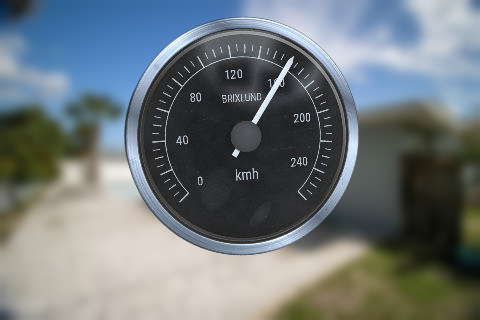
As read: **160** km/h
